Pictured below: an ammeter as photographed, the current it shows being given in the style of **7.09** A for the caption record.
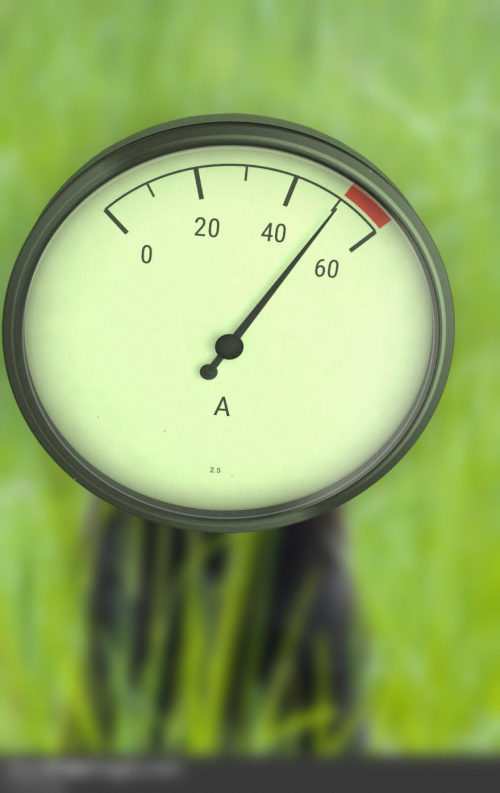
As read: **50** A
